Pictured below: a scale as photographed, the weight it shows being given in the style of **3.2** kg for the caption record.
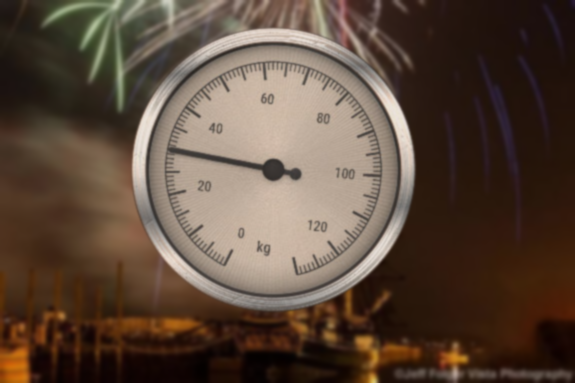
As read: **30** kg
